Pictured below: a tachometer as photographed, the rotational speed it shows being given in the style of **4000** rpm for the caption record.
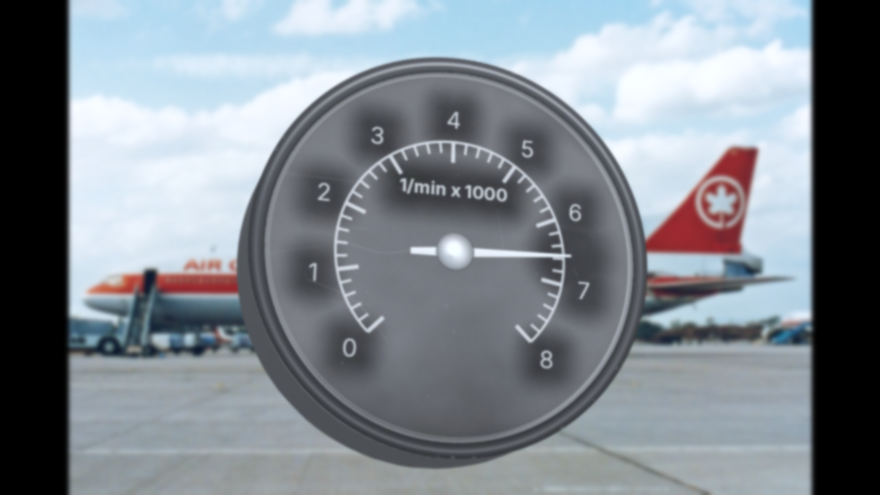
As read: **6600** rpm
